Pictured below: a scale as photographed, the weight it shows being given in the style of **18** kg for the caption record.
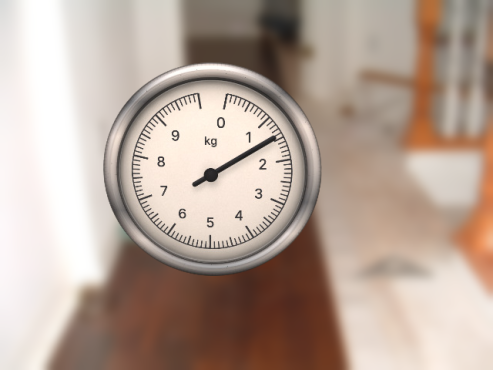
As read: **1.4** kg
